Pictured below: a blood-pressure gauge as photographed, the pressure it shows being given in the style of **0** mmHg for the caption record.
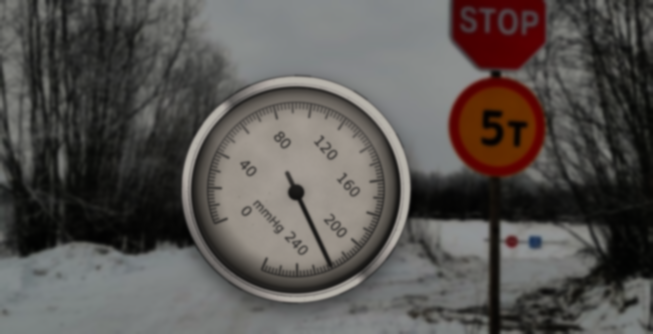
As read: **220** mmHg
